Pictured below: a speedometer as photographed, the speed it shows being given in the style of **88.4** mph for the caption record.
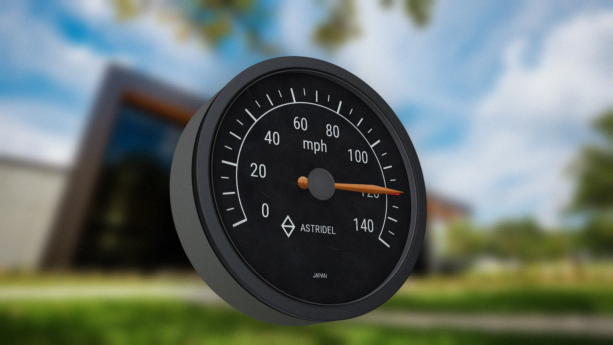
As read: **120** mph
